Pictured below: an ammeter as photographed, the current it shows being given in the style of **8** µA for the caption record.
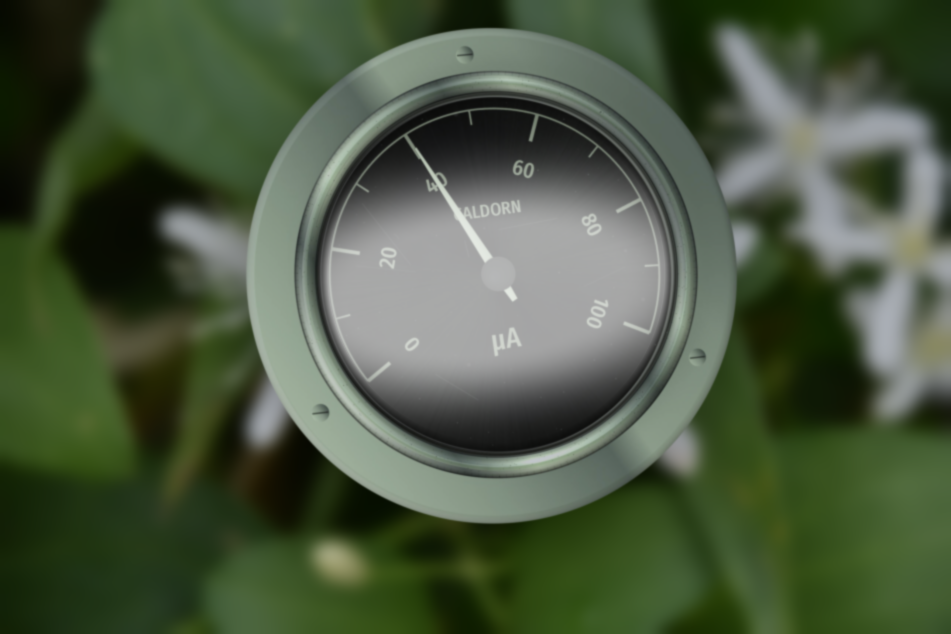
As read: **40** µA
